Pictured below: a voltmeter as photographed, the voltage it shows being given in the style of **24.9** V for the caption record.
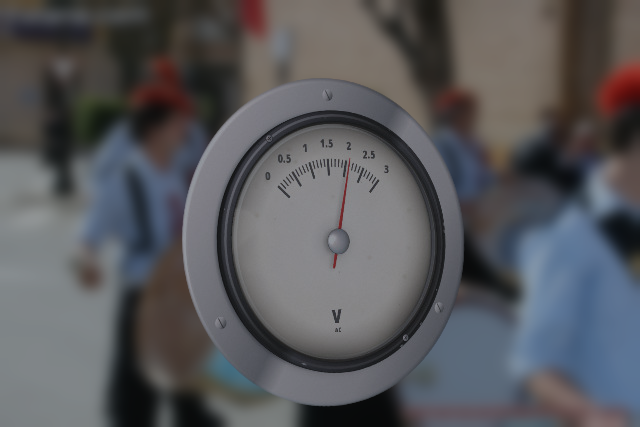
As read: **2** V
